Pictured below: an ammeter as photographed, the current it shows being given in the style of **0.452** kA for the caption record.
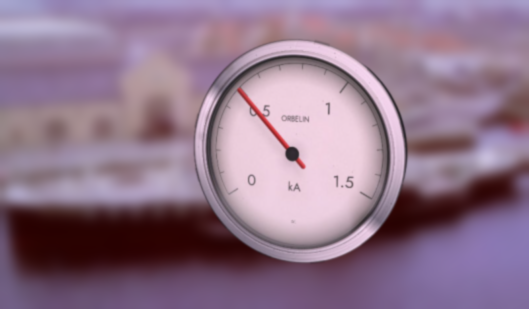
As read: **0.5** kA
